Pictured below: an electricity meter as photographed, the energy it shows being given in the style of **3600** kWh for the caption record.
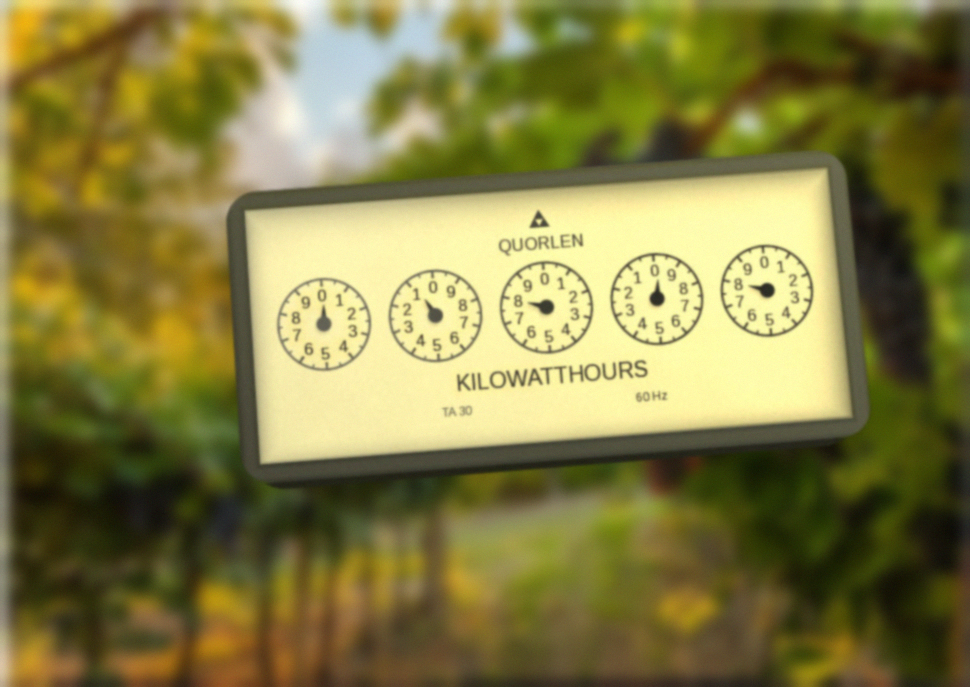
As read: **798** kWh
